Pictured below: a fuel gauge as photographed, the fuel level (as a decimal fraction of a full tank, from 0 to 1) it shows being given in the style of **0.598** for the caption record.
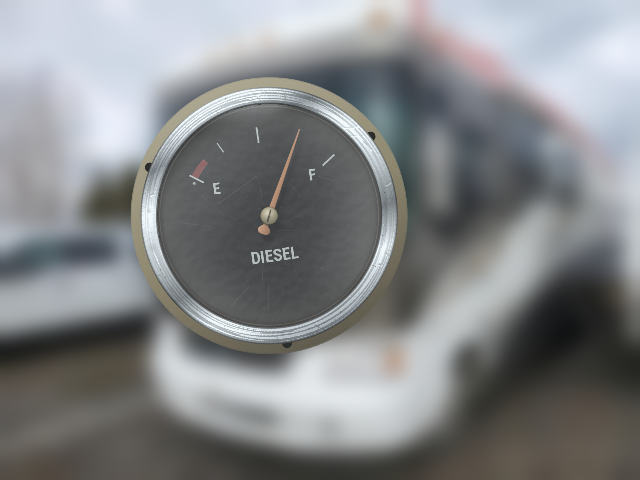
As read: **0.75**
